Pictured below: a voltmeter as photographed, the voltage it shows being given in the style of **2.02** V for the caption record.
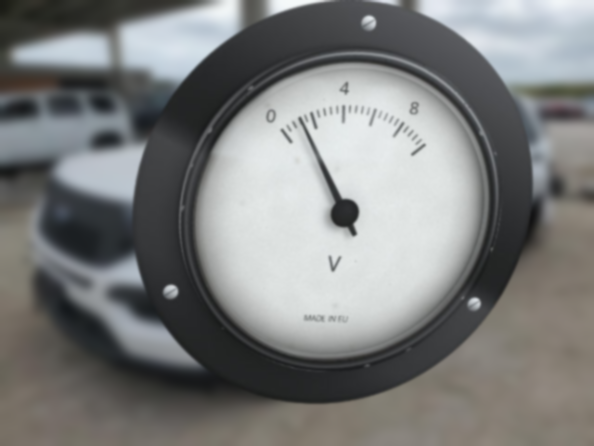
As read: **1.2** V
